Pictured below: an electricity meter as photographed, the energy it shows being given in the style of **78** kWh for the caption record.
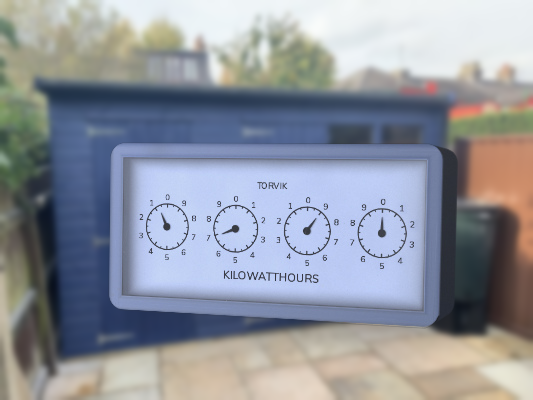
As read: **690** kWh
